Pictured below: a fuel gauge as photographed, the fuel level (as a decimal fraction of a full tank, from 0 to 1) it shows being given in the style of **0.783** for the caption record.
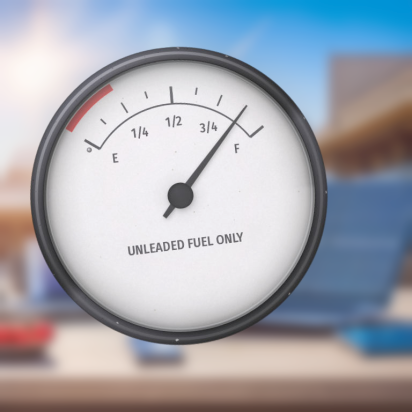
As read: **0.875**
